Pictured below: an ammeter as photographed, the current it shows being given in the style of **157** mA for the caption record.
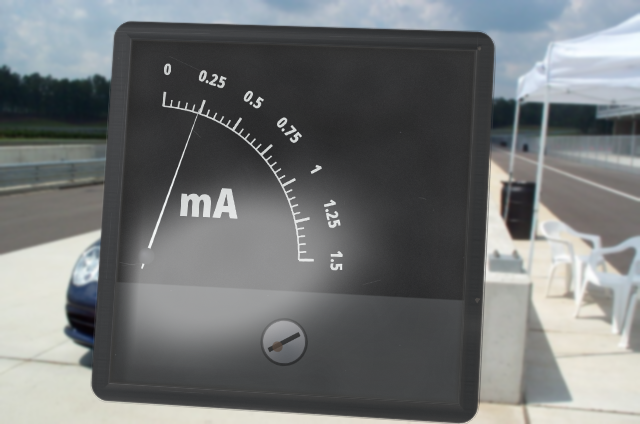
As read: **0.25** mA
